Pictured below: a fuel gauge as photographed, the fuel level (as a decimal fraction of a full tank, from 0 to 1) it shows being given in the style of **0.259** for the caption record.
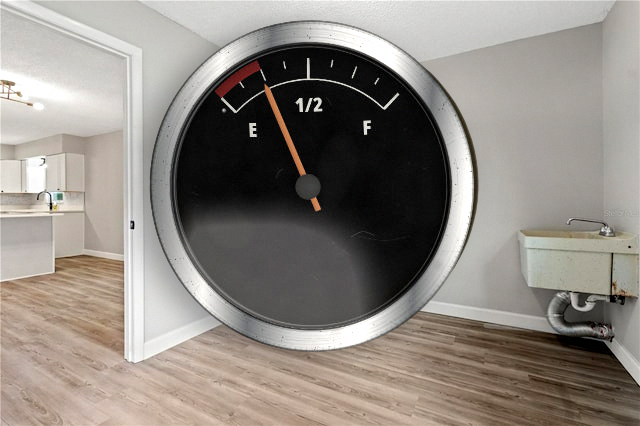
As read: **0.25**
